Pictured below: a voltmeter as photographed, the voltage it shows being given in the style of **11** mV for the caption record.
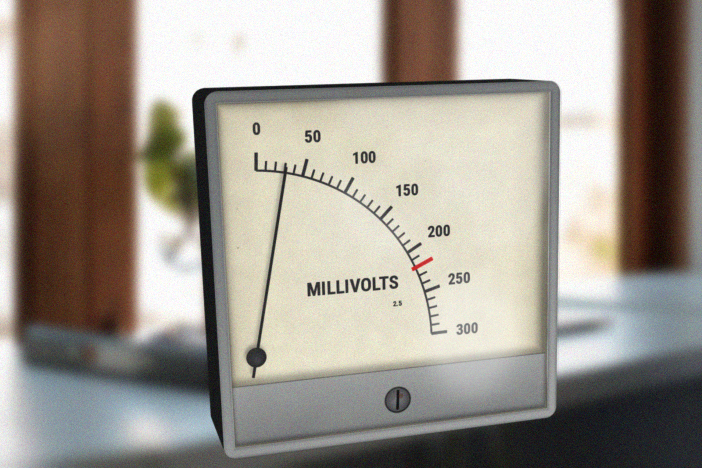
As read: **30** mV
